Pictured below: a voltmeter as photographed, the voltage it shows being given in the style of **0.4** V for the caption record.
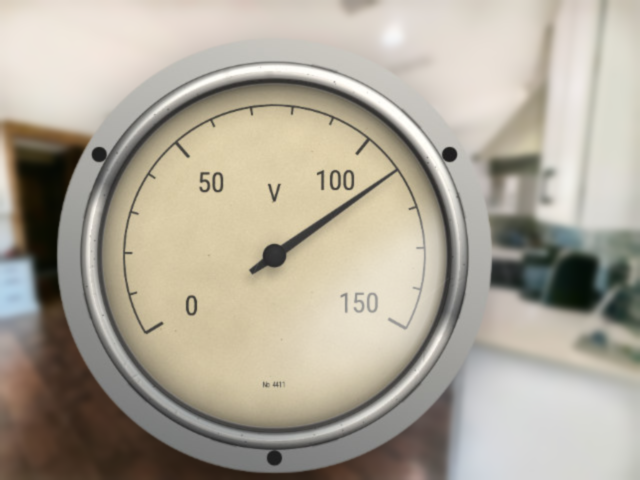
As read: **110** V
